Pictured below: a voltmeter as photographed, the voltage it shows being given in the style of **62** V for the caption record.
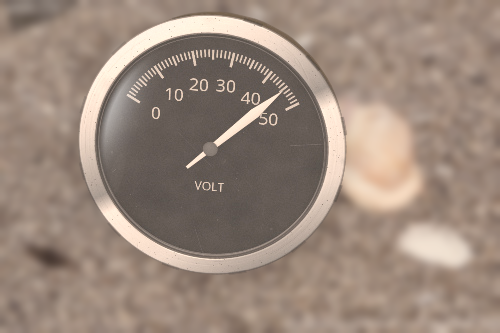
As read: **45** V
